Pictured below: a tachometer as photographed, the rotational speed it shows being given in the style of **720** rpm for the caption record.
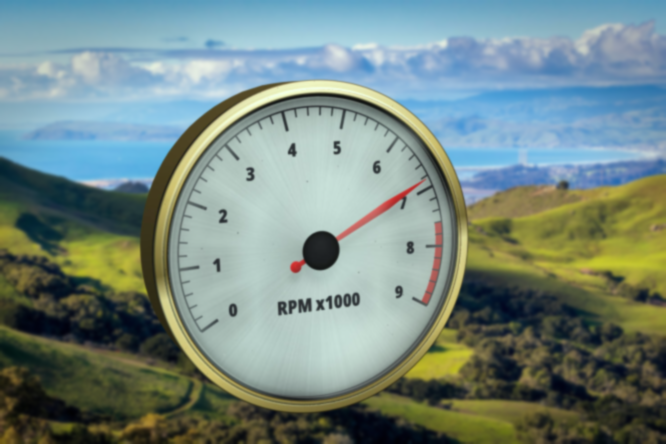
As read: **6800** rpm
